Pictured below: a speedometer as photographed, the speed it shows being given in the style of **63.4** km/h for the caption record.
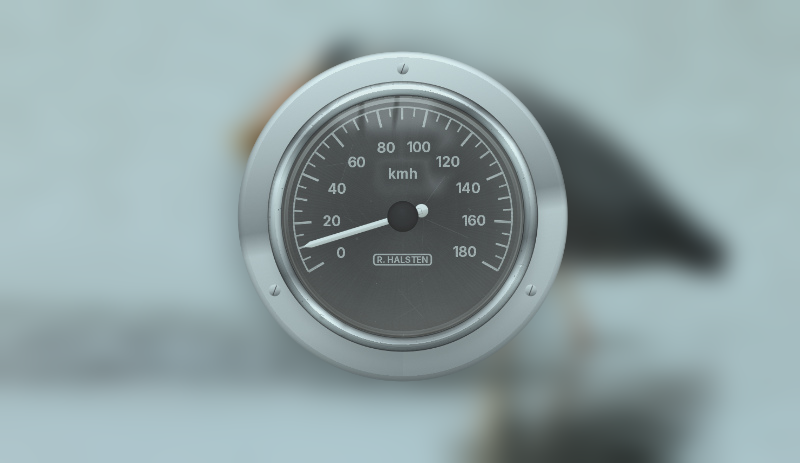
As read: **10** km/h
